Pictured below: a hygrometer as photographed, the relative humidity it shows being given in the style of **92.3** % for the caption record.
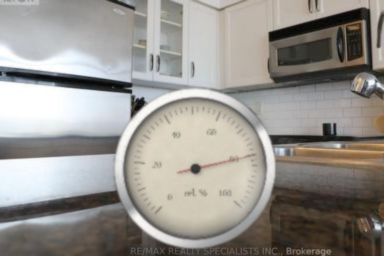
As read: **80** %
